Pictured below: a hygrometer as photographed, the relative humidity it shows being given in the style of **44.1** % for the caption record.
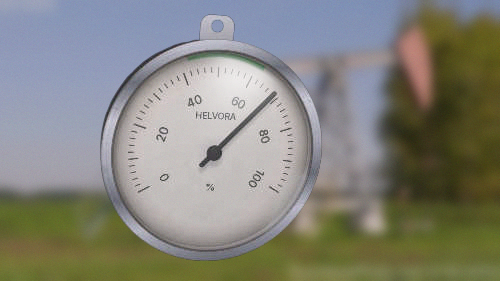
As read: **68** %
